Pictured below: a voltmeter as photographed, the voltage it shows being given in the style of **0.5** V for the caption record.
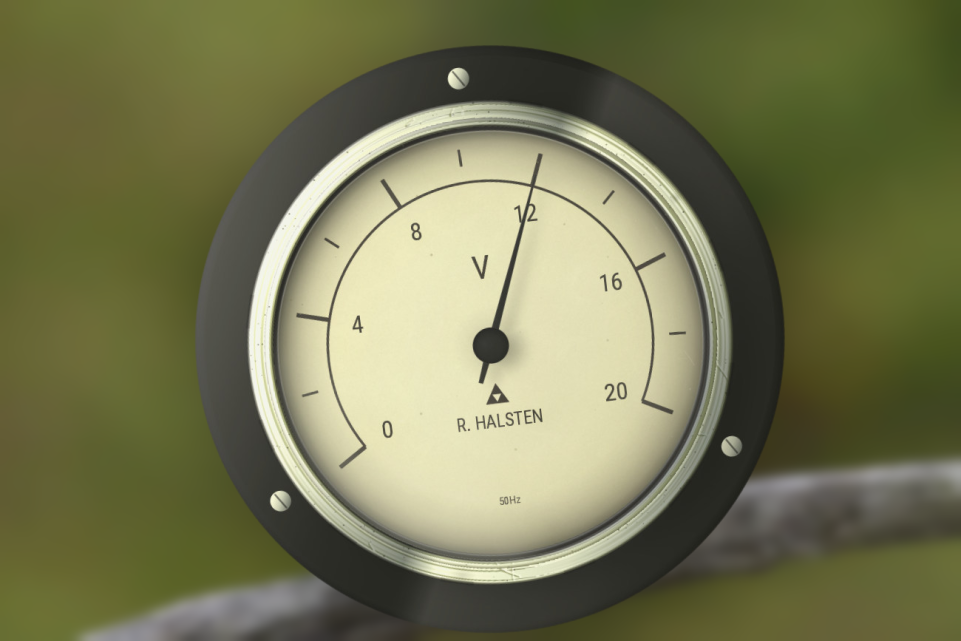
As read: **12** V
